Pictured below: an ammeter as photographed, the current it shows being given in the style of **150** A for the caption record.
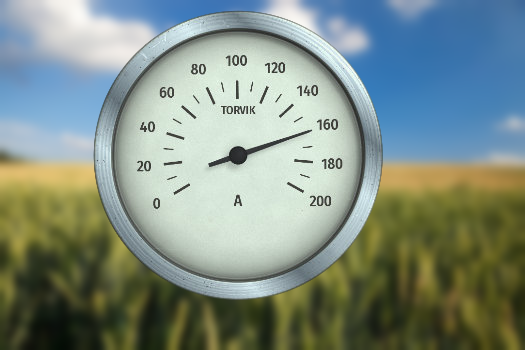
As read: **160** A
